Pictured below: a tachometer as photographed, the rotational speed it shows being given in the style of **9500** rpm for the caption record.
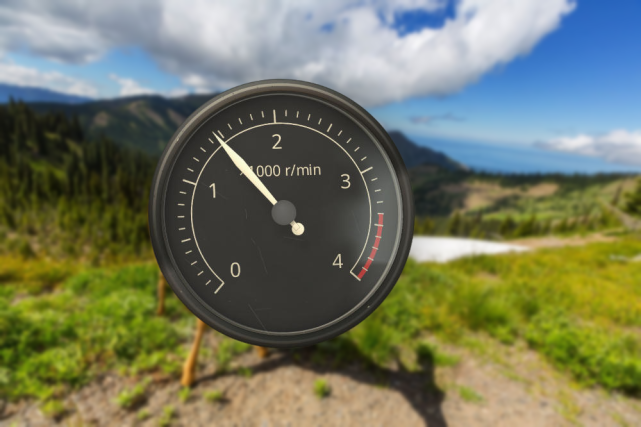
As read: **1450** rpm
